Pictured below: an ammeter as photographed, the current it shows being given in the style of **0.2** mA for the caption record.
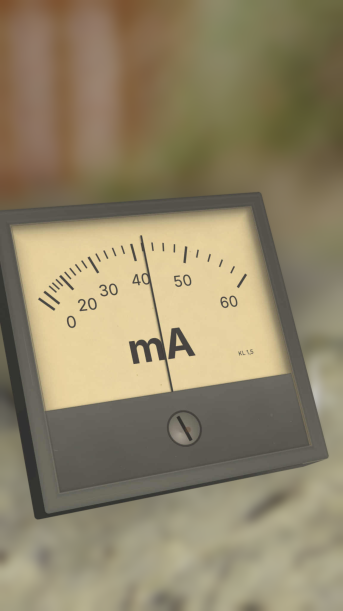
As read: **42** mA
